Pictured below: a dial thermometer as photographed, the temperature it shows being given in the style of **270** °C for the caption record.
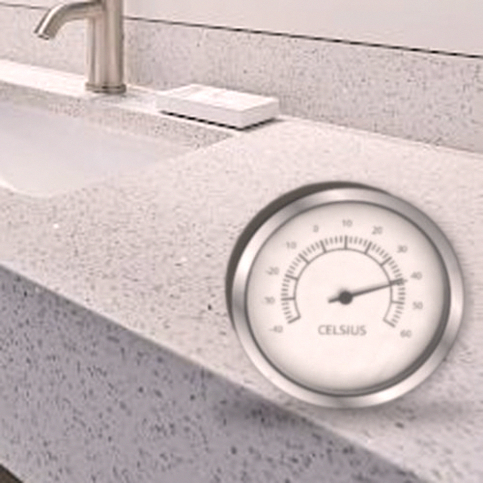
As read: **40** °C
